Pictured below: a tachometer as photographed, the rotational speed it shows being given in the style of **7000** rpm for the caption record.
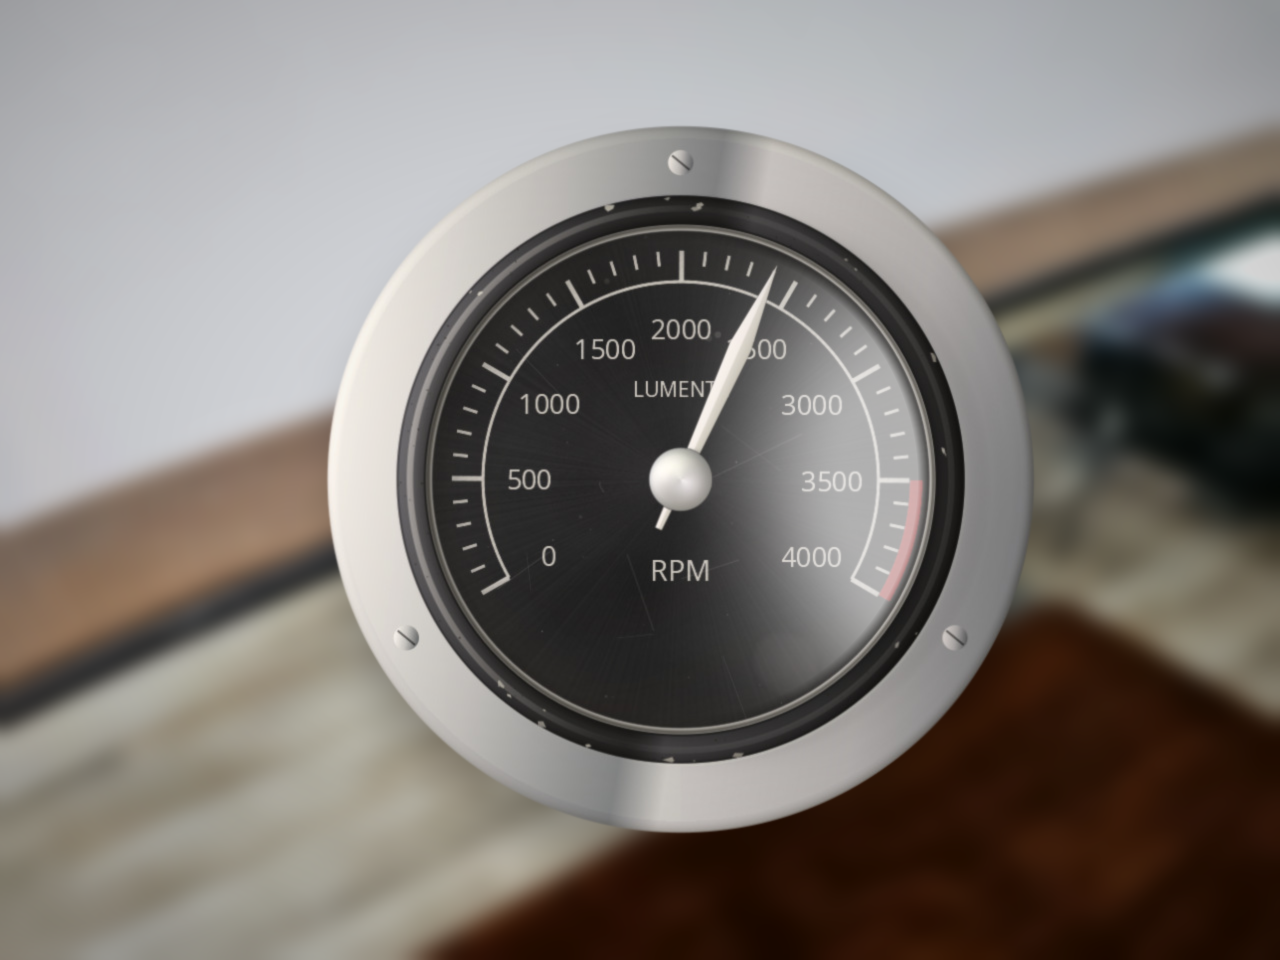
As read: **2400** rpm
